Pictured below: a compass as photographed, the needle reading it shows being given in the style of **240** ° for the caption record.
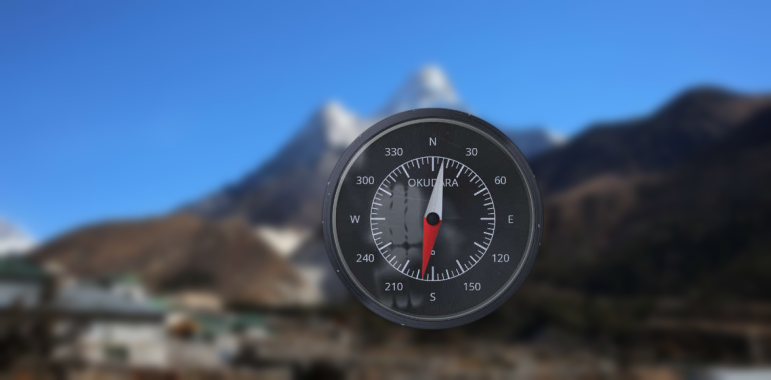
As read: **190** °
